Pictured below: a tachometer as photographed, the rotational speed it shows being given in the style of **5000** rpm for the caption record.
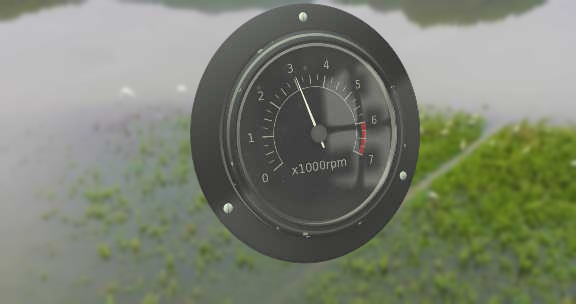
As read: **3000** rpm
